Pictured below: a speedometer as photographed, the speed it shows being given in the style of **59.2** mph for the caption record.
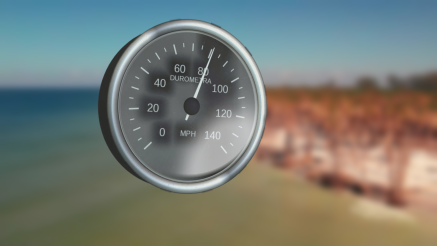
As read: **80** mph
